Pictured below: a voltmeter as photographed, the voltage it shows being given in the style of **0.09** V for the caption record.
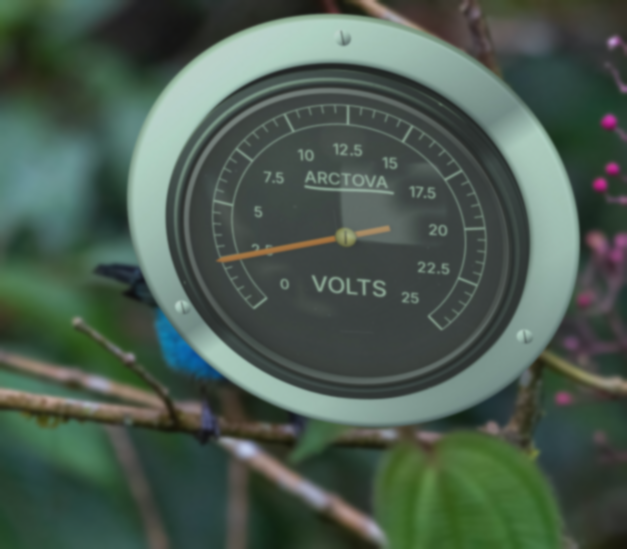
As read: **2.5** V
